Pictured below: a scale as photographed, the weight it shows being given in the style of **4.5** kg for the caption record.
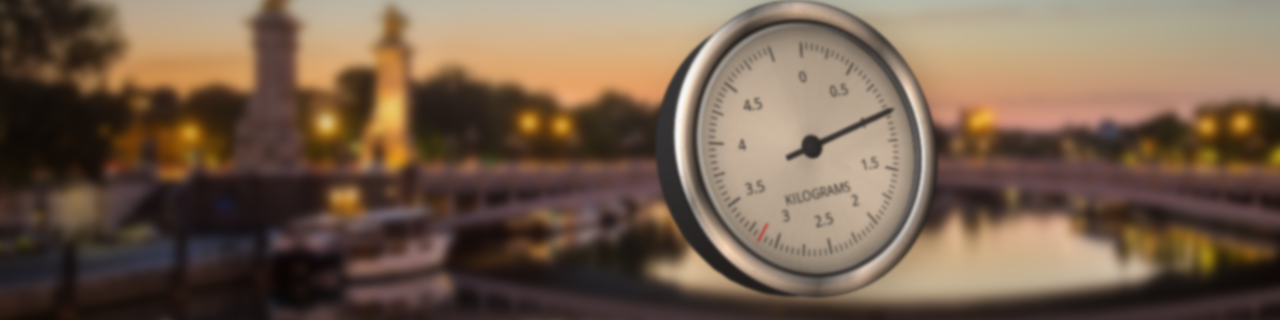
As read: **1** kg
